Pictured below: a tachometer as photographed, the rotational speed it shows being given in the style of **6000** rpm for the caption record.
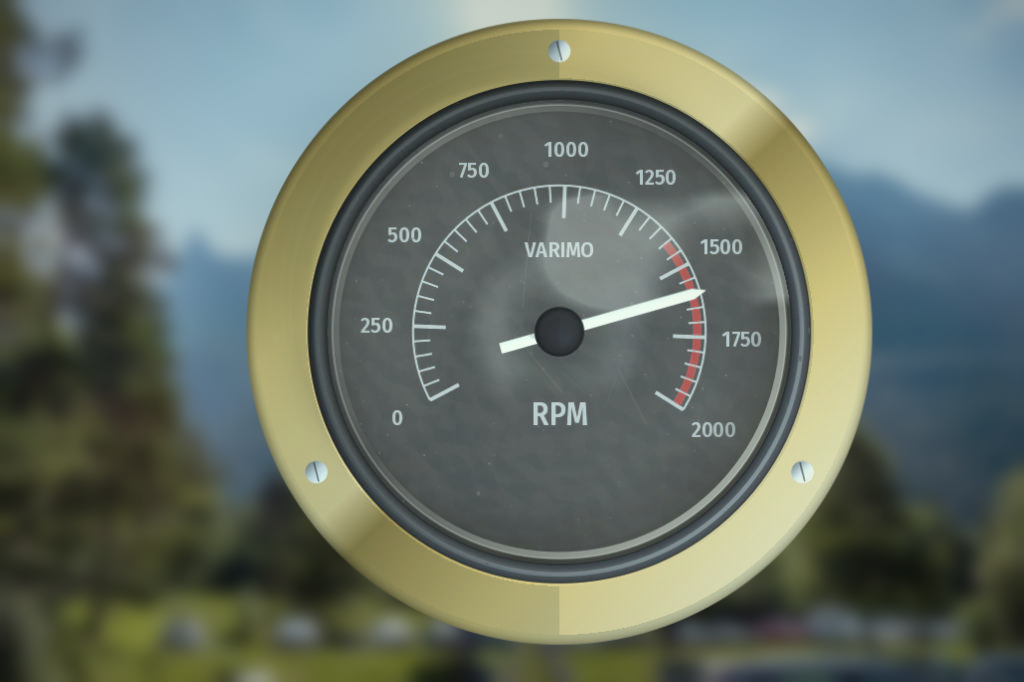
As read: **1600** rpm
